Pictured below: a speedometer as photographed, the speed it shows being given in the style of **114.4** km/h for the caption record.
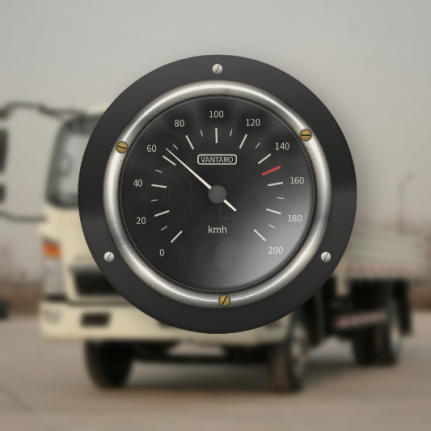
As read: **65** km/h
